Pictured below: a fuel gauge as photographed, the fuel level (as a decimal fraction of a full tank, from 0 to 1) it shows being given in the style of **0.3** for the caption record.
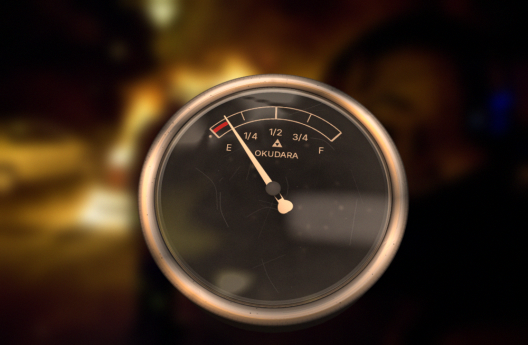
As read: **0.125**
